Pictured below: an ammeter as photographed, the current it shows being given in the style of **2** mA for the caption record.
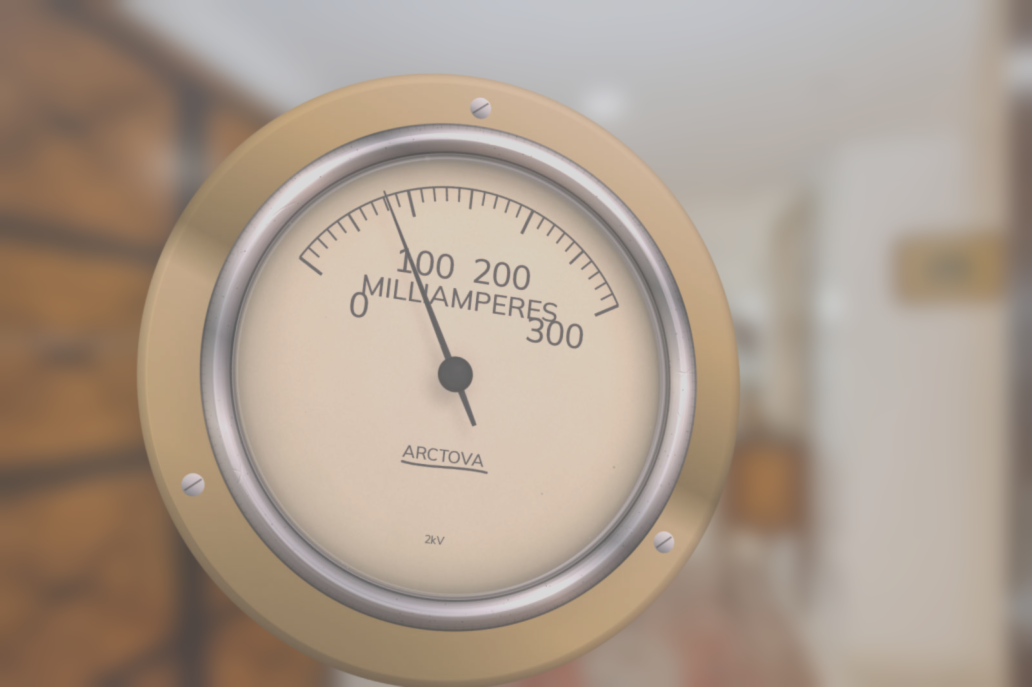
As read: **80** mA
